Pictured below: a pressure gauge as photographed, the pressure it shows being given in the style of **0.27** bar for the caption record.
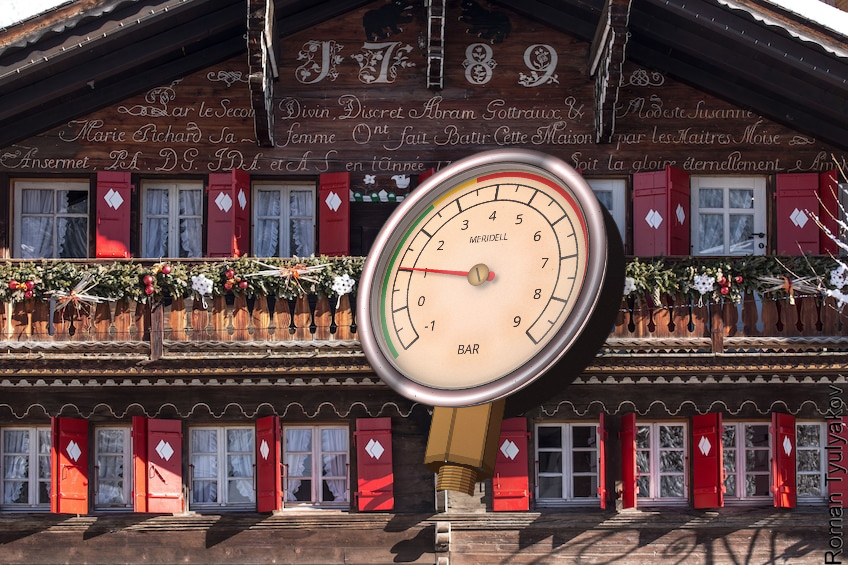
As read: **1** bar
